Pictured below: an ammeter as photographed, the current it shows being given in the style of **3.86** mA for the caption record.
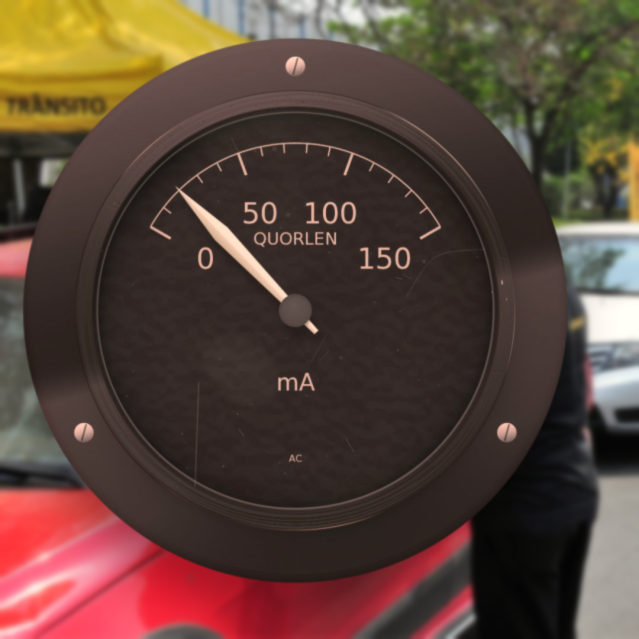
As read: **20** mA
